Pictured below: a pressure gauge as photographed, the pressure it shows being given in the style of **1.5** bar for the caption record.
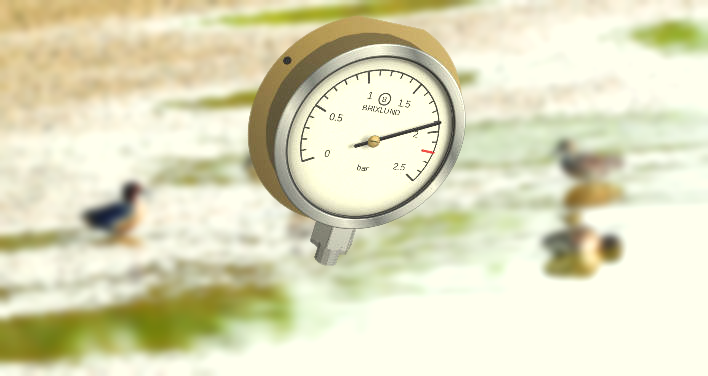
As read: **1.9** bar
